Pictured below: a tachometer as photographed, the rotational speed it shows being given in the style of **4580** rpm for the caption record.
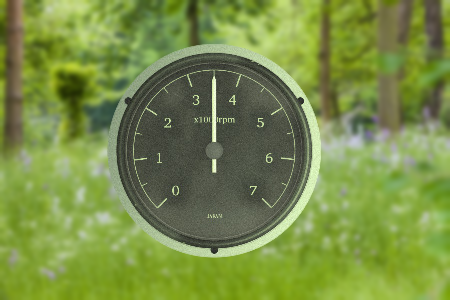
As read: **3500** rpm
